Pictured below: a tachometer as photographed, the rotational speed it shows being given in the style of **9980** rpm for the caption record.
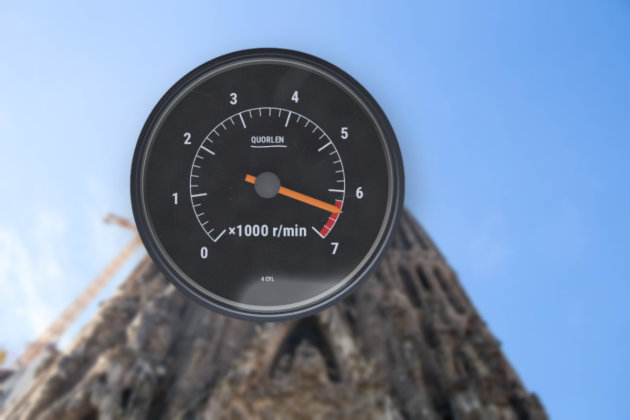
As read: **6400** rpm
